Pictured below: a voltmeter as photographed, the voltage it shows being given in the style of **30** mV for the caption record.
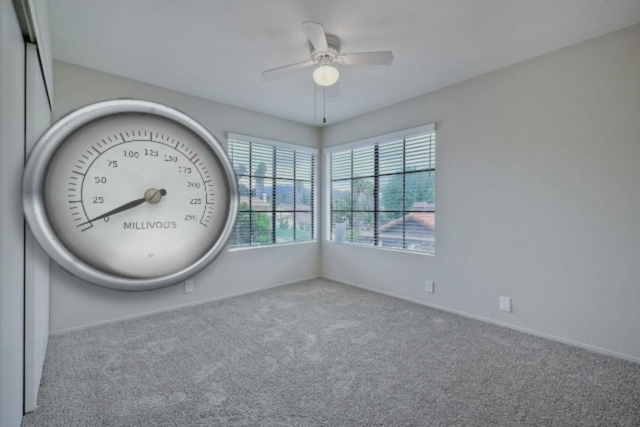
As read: **5** mV
